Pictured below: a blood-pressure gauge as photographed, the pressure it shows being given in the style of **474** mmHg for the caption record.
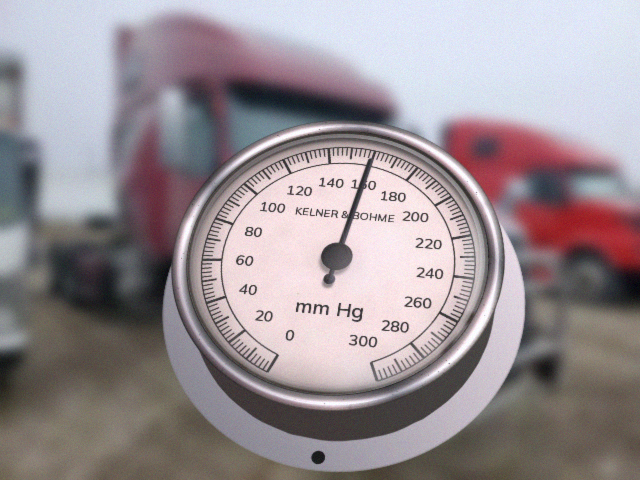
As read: **160** mmHg
